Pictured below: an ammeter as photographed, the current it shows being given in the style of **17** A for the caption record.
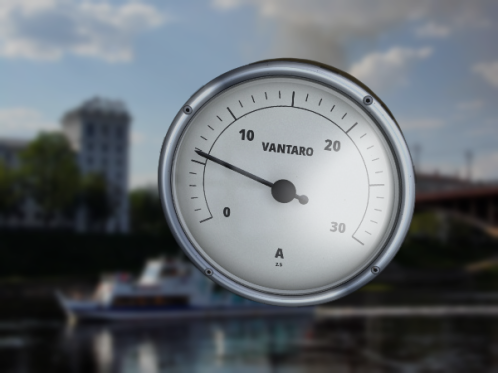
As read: **6** A
